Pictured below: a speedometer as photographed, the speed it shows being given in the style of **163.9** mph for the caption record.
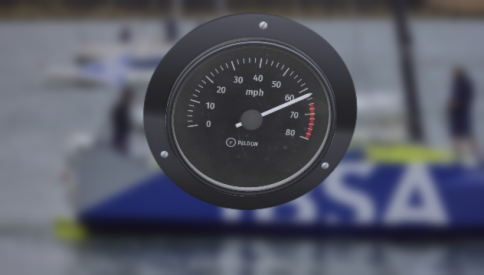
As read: **62** mph
